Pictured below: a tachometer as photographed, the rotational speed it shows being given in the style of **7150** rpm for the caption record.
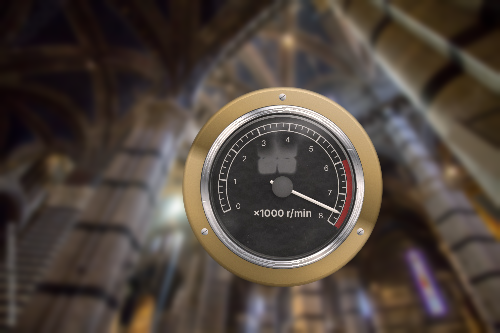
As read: **7600** rpm
